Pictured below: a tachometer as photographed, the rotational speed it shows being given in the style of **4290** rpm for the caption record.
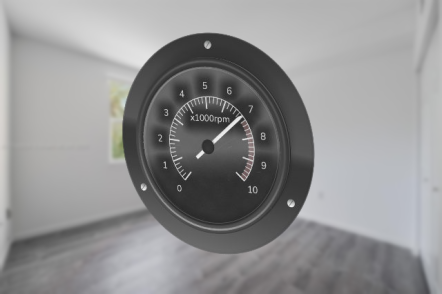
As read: **7000** rpm
